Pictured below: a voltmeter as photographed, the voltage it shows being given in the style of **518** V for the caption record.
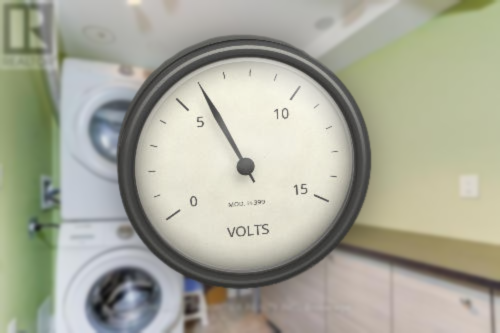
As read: **6** V
